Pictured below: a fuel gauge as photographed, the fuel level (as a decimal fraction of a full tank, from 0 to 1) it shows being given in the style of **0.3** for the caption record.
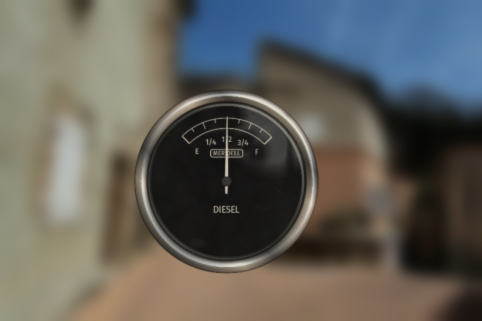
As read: **0.5**
